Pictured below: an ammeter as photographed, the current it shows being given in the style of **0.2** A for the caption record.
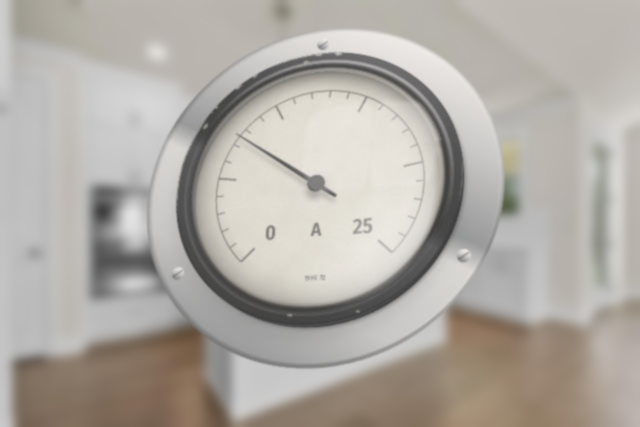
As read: **7.5** A
